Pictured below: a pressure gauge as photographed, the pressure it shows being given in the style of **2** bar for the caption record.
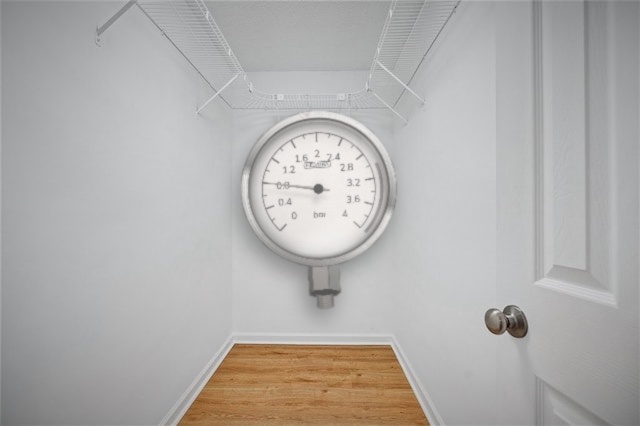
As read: **0.8** bar
